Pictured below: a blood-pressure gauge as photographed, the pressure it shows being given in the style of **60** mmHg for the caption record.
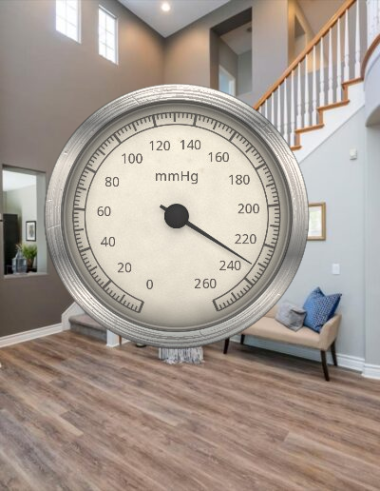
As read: **232** mmHg
